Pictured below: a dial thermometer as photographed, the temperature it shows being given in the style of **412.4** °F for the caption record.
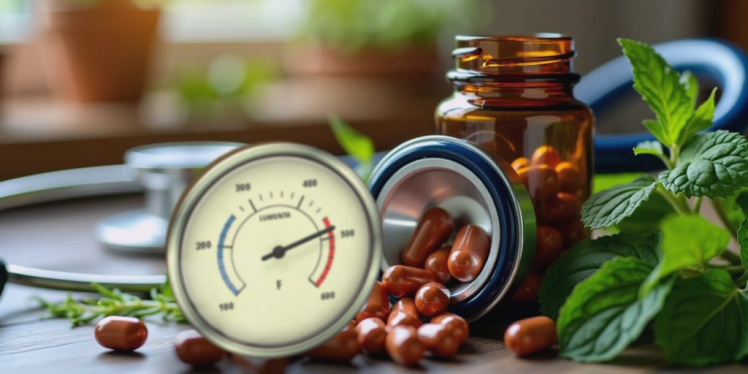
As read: **480** °F
